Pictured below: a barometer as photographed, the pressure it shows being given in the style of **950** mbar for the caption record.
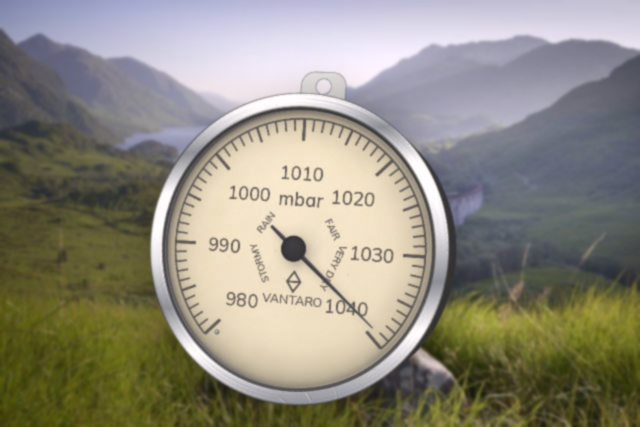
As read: **1039** mbar
